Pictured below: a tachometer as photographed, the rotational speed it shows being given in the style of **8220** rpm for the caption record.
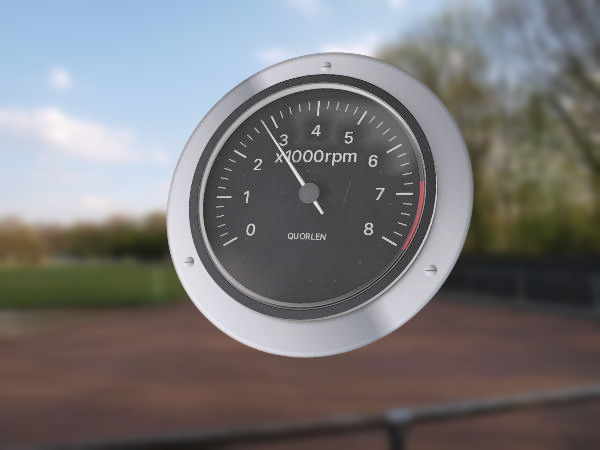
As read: **2800** rpm
